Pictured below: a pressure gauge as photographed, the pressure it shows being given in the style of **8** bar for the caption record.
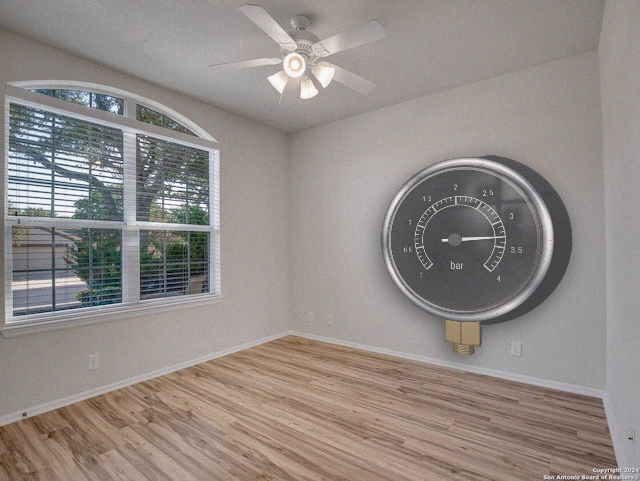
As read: **3.3** bar
